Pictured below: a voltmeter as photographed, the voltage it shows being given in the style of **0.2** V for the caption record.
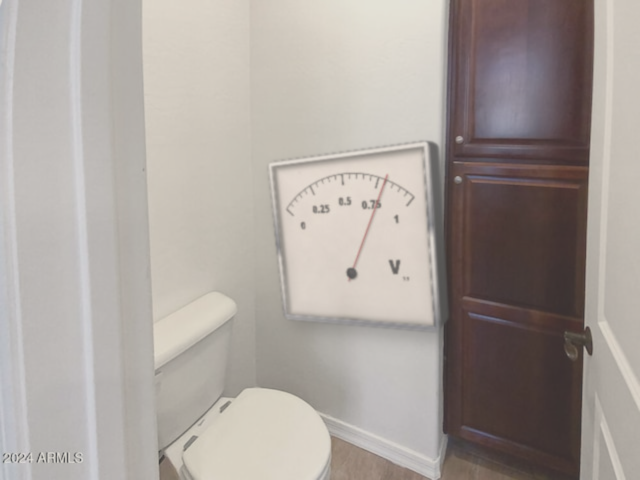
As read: **0.8** V
